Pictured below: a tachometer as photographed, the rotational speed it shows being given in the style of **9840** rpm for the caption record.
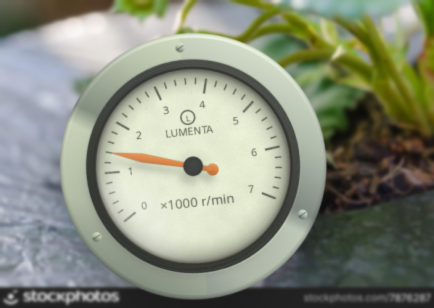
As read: **1400** rpm
